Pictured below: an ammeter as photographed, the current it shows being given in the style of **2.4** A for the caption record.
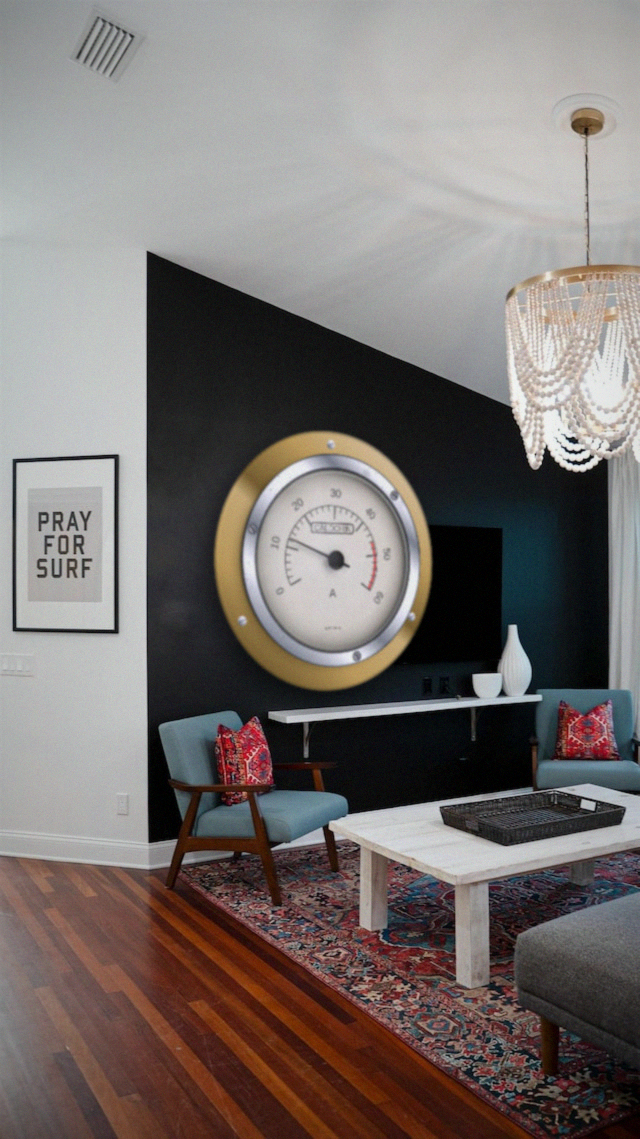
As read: **12** A
